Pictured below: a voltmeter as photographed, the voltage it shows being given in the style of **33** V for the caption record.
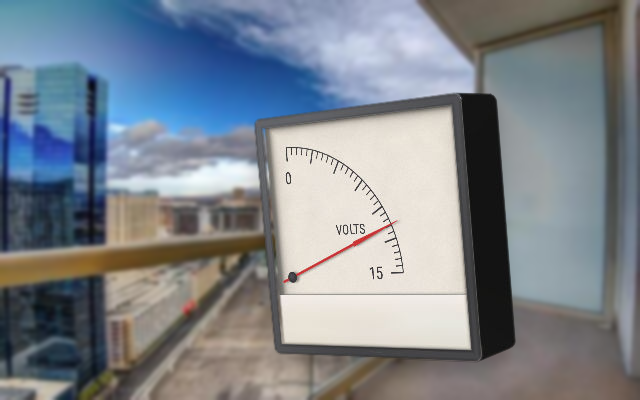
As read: **11.5** V
